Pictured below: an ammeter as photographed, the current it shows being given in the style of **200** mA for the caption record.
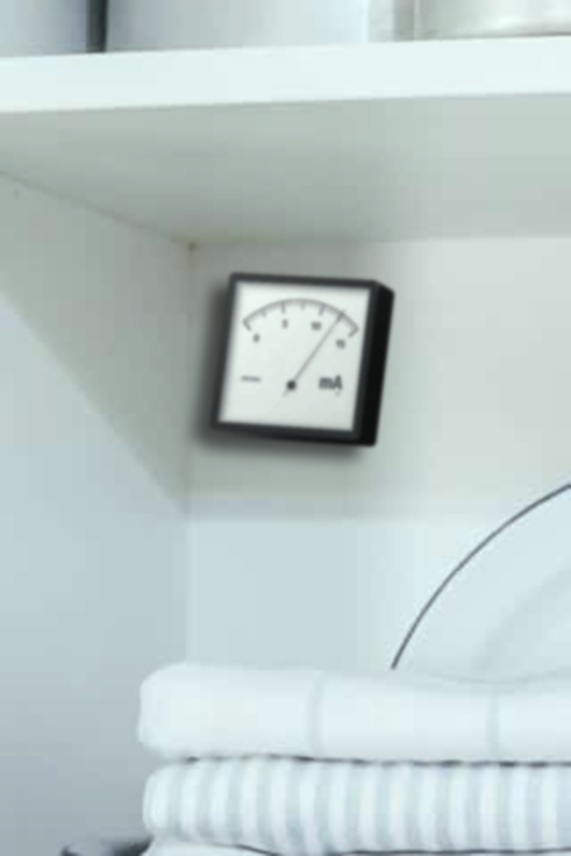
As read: **12.5** mA
